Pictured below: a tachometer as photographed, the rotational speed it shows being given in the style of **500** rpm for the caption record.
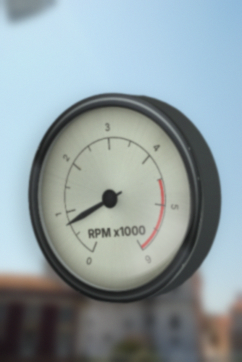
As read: **750** rpm
